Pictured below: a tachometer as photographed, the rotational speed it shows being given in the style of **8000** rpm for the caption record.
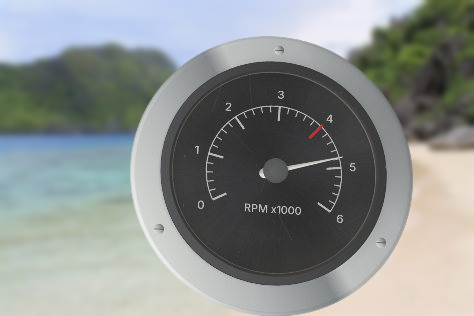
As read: **4800** rpm
